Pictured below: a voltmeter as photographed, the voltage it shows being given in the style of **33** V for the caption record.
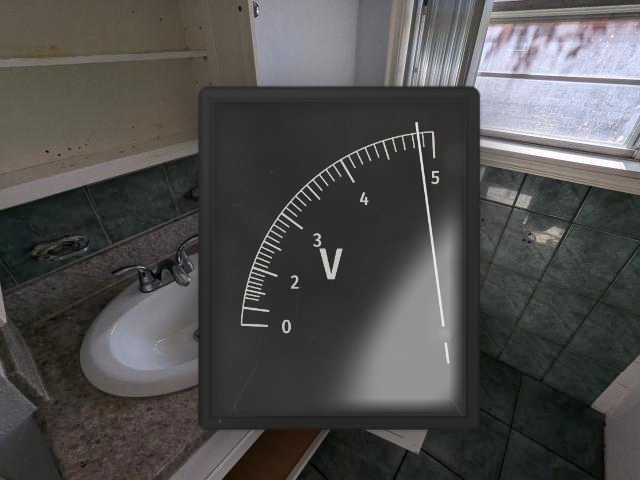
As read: **4.85** V
